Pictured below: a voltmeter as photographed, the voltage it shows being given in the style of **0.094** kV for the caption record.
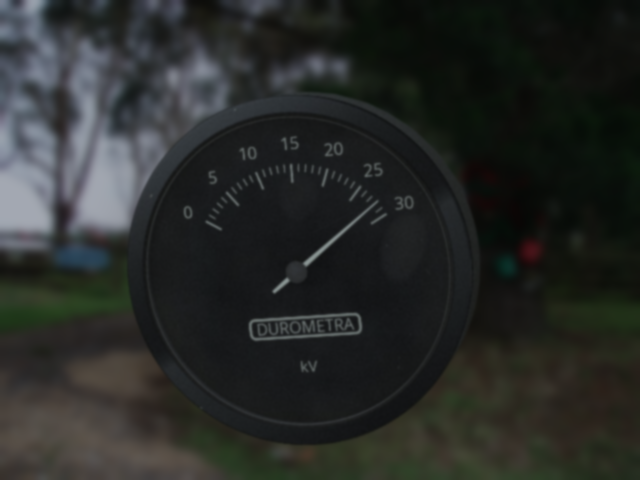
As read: **28** kV
